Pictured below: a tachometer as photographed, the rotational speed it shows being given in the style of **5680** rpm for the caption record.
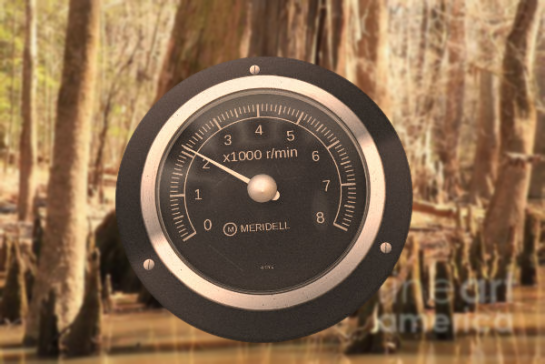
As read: **2100** rpm
